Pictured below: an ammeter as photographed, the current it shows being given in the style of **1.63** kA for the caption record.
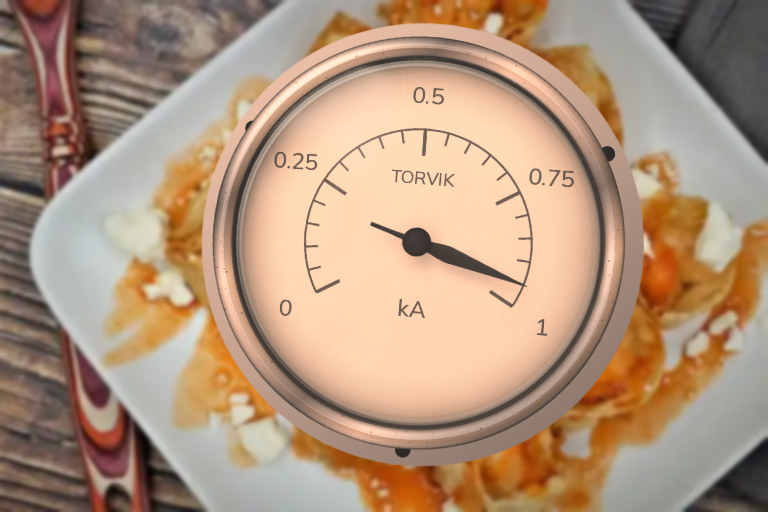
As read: **0.95** kA
